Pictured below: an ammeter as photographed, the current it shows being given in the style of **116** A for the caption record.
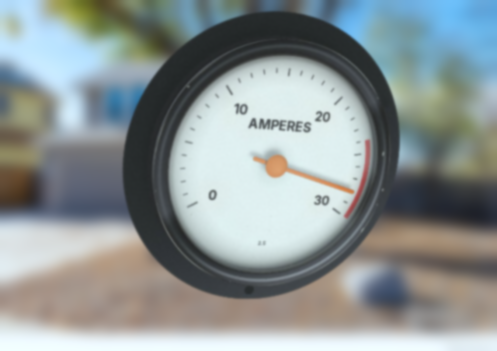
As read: **28** A
